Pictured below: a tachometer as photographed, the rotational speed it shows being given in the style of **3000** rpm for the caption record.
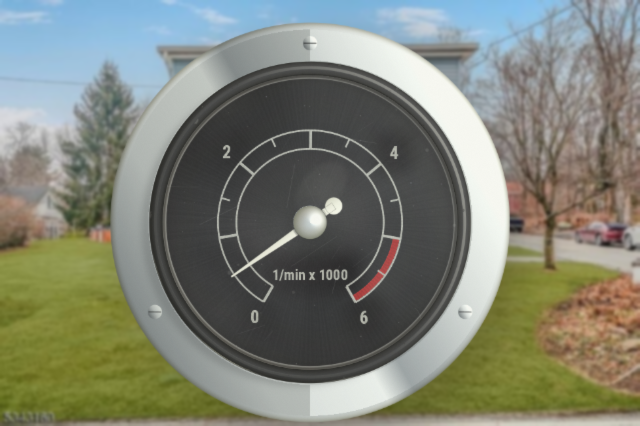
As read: **500** rpm
